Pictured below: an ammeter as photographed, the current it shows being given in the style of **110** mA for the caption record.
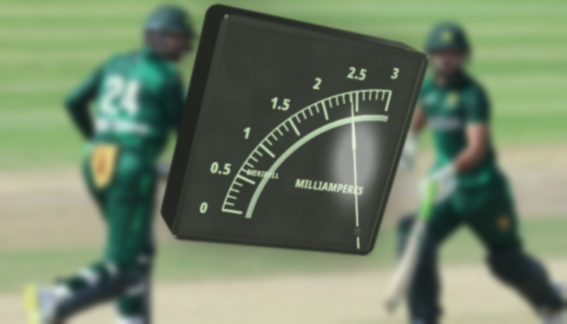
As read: **2.4** mA
